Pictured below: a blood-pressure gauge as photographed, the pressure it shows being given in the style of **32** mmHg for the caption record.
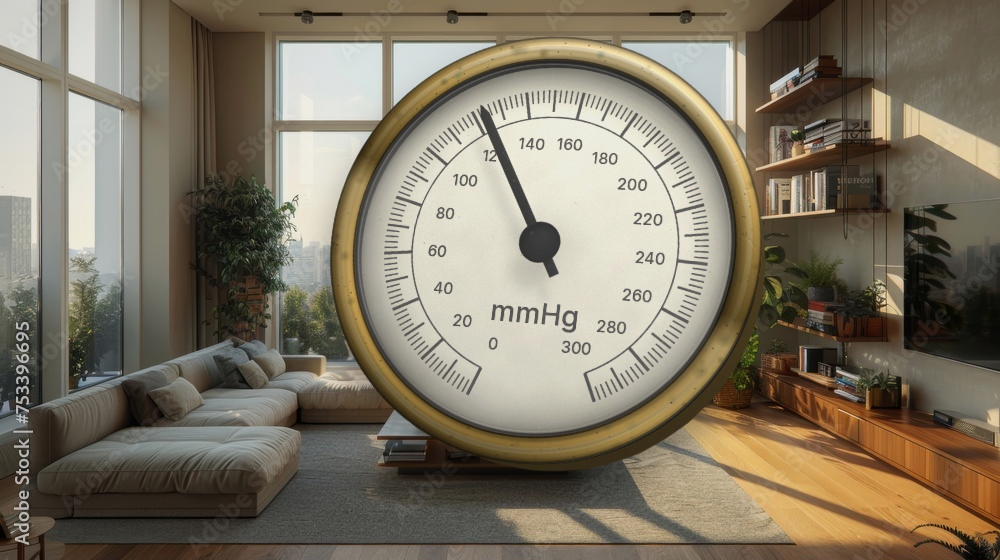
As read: **124** mmHg
